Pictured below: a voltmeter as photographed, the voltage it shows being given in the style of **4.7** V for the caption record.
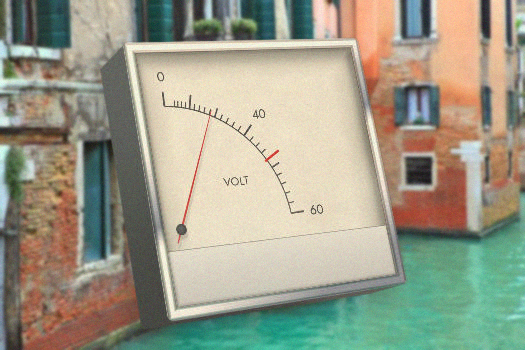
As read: **28** V
